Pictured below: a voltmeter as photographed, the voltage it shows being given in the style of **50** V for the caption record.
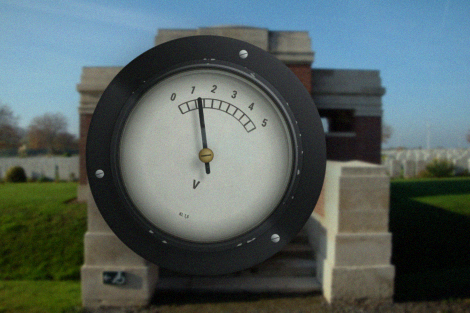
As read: **1.25** V
